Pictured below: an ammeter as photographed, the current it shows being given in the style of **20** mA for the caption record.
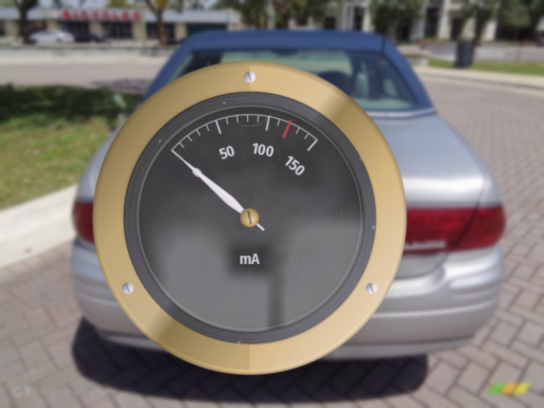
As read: **0** mA
